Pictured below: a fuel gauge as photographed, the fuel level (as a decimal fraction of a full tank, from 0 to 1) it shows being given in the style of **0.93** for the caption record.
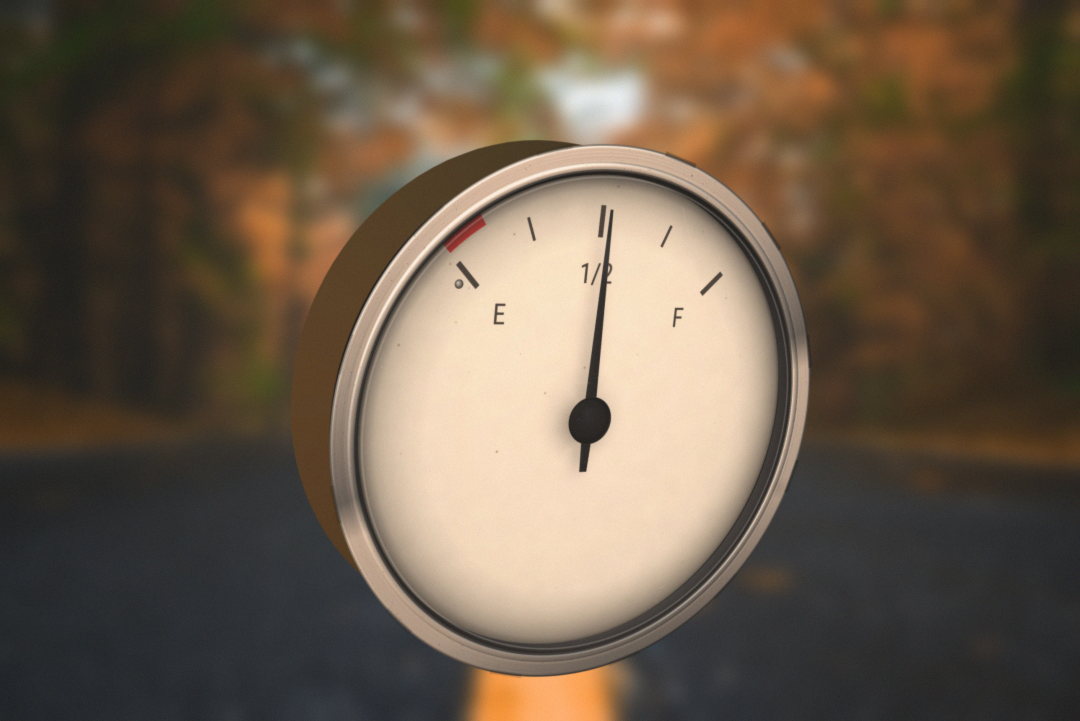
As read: **0.5**
